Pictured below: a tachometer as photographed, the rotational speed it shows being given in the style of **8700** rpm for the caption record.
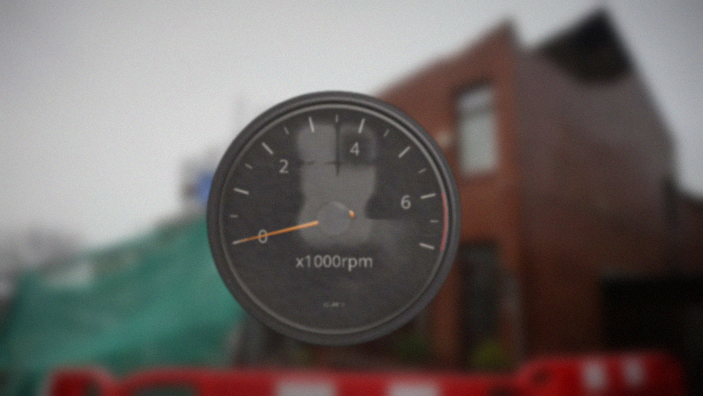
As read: **0** rpm
